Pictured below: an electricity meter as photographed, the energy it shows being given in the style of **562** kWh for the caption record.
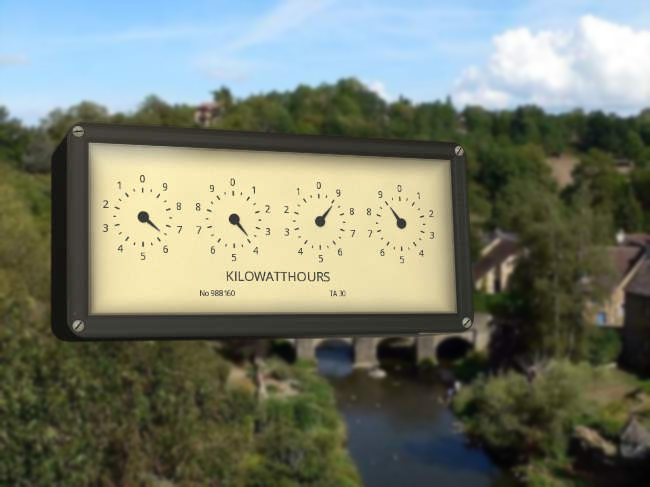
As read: **6389** kWh
